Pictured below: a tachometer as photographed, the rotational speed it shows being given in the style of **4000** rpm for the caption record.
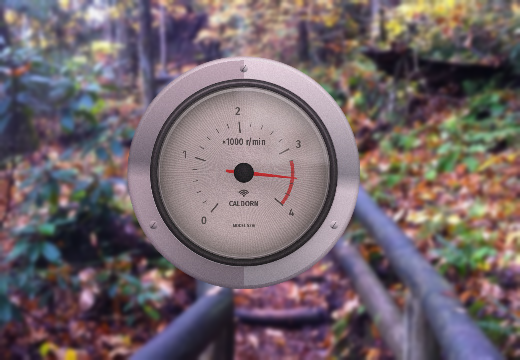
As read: **3500** rpm
